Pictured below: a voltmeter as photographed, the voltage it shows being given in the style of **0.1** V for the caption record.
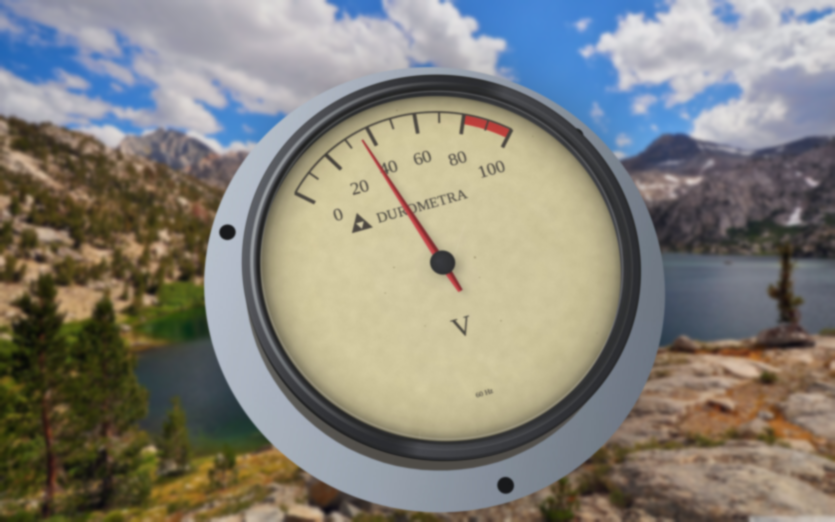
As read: **35** V
